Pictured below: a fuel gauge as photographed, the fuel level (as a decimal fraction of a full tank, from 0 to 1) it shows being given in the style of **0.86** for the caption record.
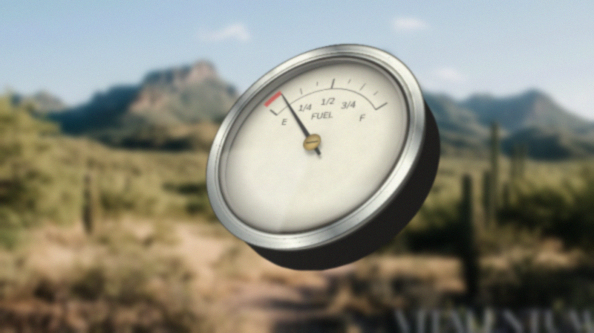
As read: **0.125**
